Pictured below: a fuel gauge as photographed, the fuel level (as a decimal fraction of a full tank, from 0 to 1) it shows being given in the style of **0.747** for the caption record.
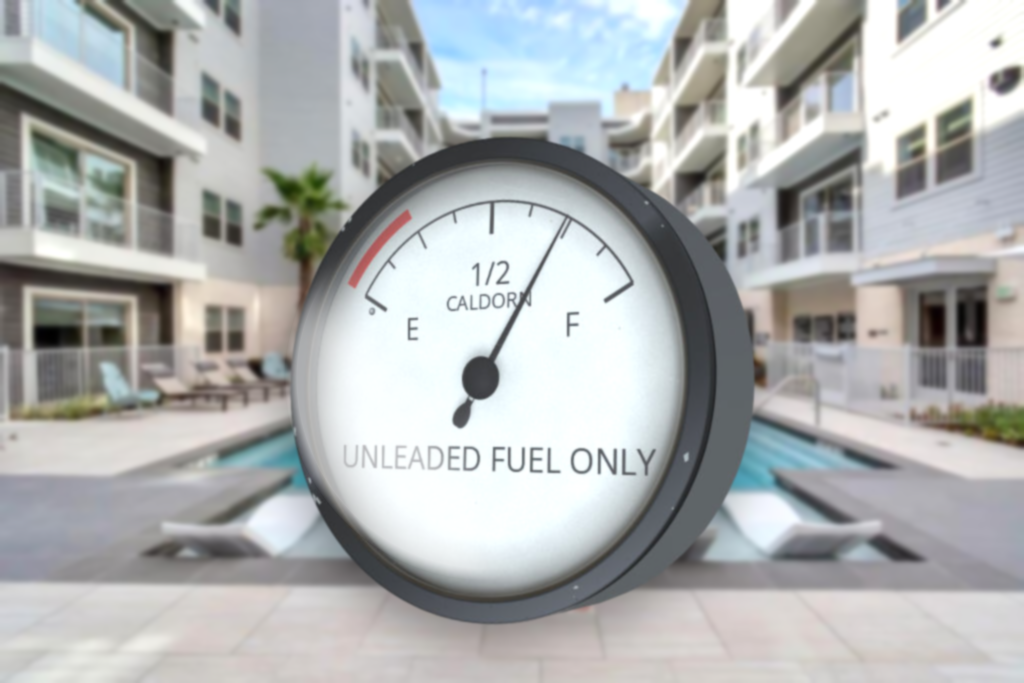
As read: **0.75**
